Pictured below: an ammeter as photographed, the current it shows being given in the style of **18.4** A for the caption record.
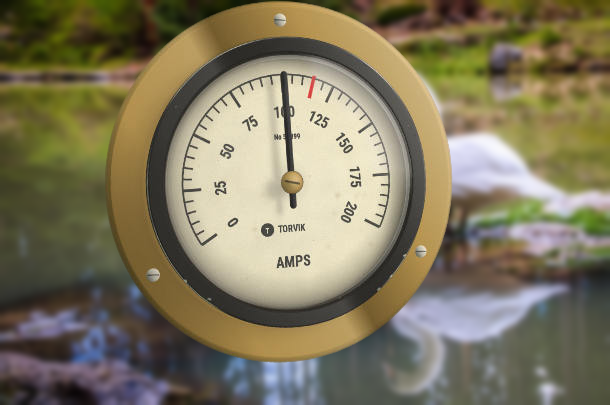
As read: **100** A
